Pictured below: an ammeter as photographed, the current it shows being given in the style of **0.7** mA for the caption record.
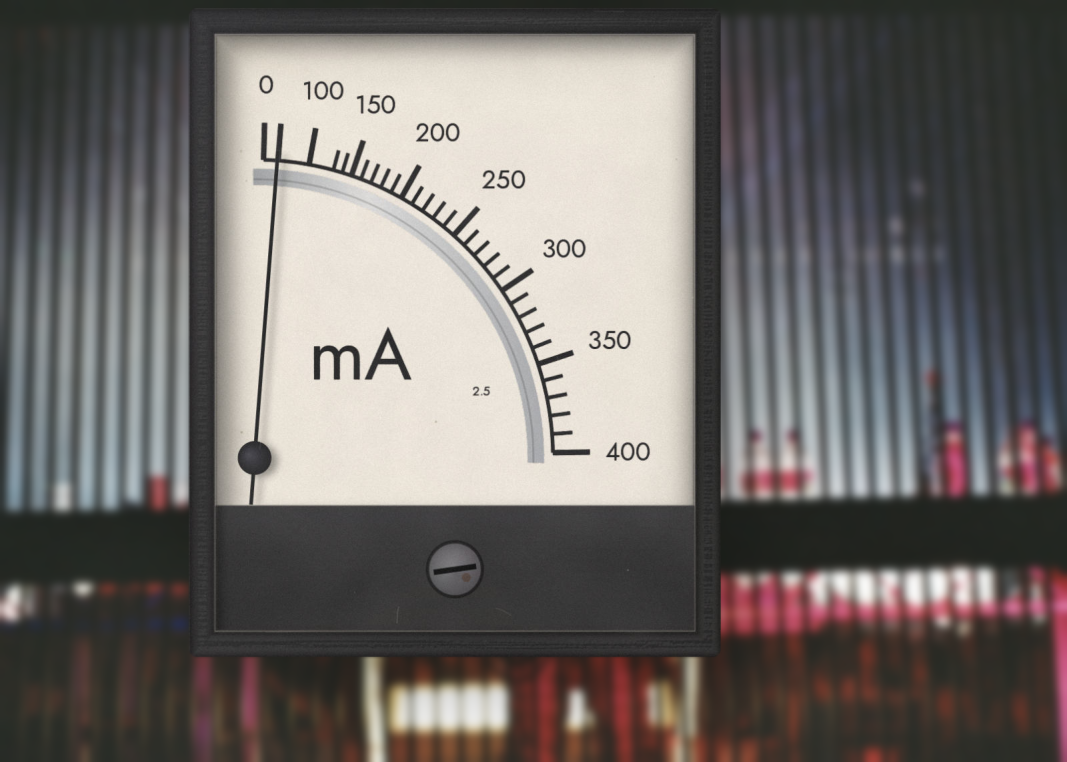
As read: **50** mA
